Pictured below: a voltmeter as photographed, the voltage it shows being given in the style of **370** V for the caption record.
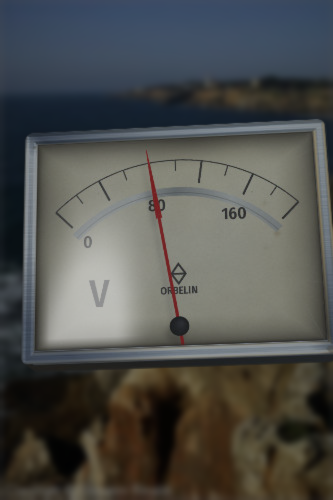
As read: **80** V
